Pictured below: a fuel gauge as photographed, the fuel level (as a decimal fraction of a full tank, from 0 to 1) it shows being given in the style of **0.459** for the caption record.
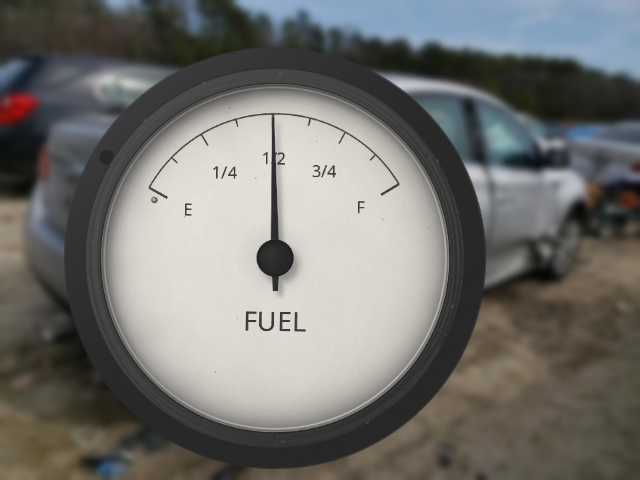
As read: **0.5**
